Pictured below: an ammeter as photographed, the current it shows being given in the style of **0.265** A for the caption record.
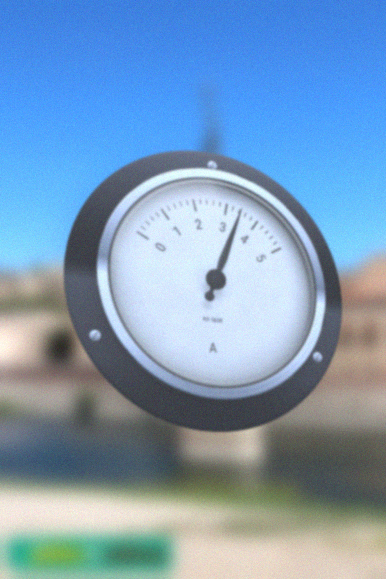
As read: **3.4** A
